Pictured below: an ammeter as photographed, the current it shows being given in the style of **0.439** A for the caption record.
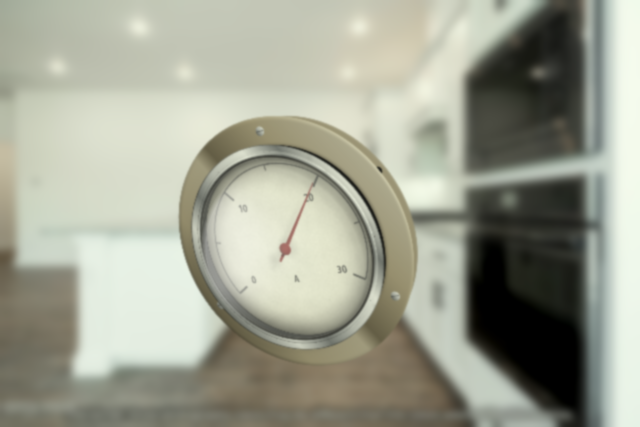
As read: **20** A
